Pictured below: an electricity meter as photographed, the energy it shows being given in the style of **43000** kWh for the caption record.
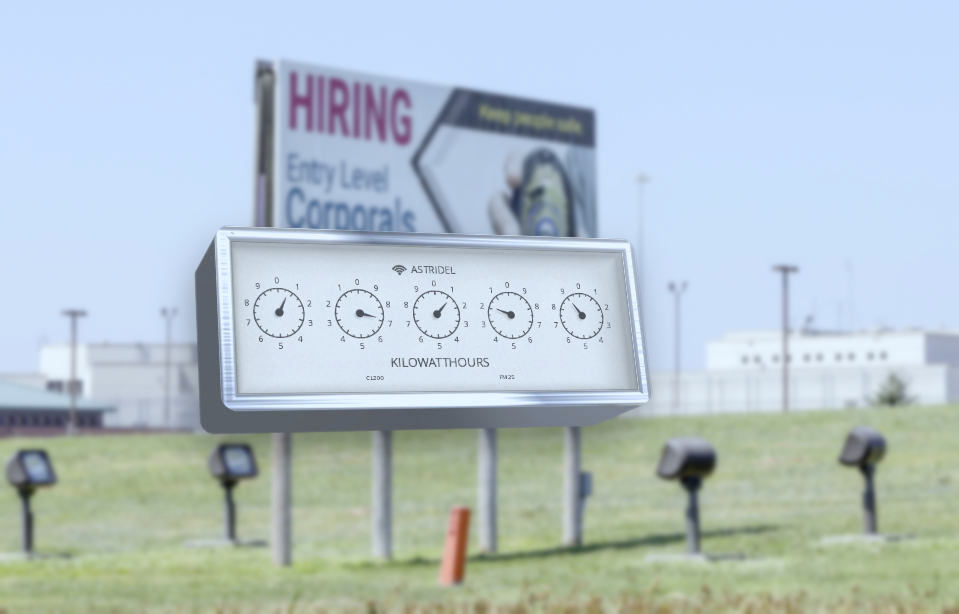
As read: **7119** kWh
